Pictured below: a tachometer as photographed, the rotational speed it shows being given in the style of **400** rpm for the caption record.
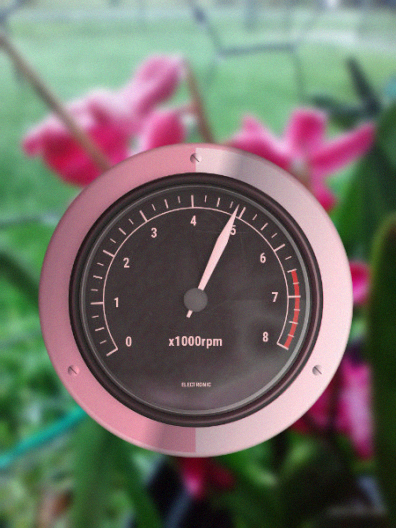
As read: **4875** rpm
